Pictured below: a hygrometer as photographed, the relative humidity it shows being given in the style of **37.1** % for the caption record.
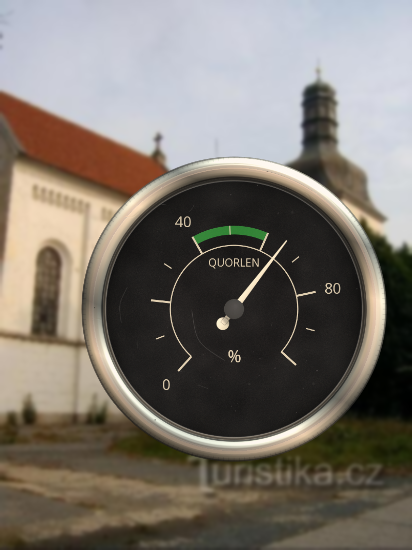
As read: **65** %
